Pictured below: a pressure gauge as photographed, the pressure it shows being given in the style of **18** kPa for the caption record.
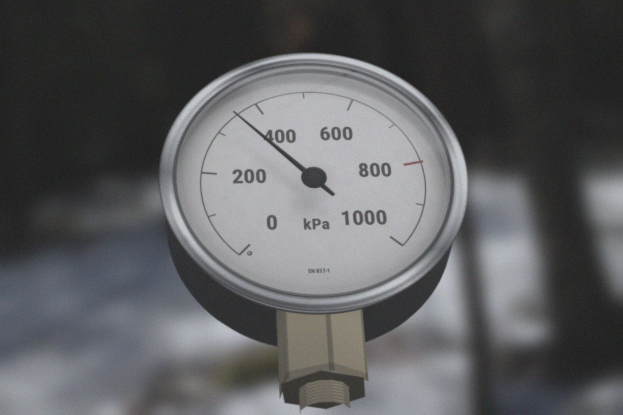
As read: **350** kPa
